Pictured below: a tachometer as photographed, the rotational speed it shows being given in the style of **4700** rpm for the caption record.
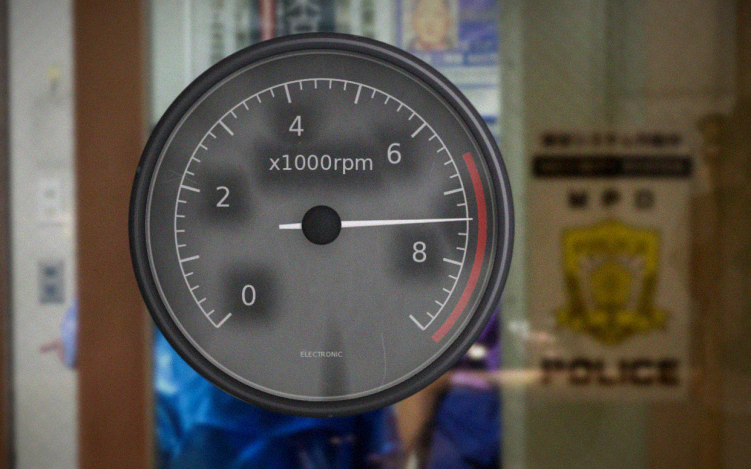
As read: **7400** rpm
